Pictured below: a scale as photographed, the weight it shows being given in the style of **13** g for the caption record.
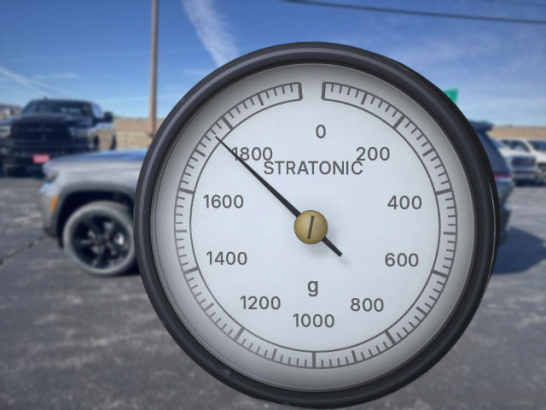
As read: **1760** g
